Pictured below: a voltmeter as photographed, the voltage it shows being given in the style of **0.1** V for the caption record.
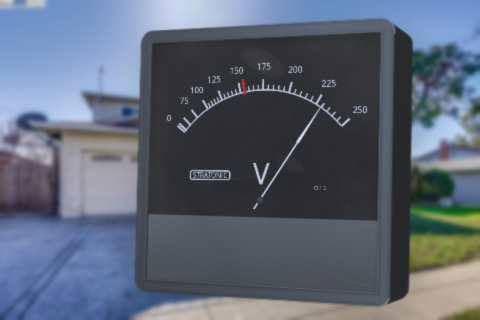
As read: **230** V
